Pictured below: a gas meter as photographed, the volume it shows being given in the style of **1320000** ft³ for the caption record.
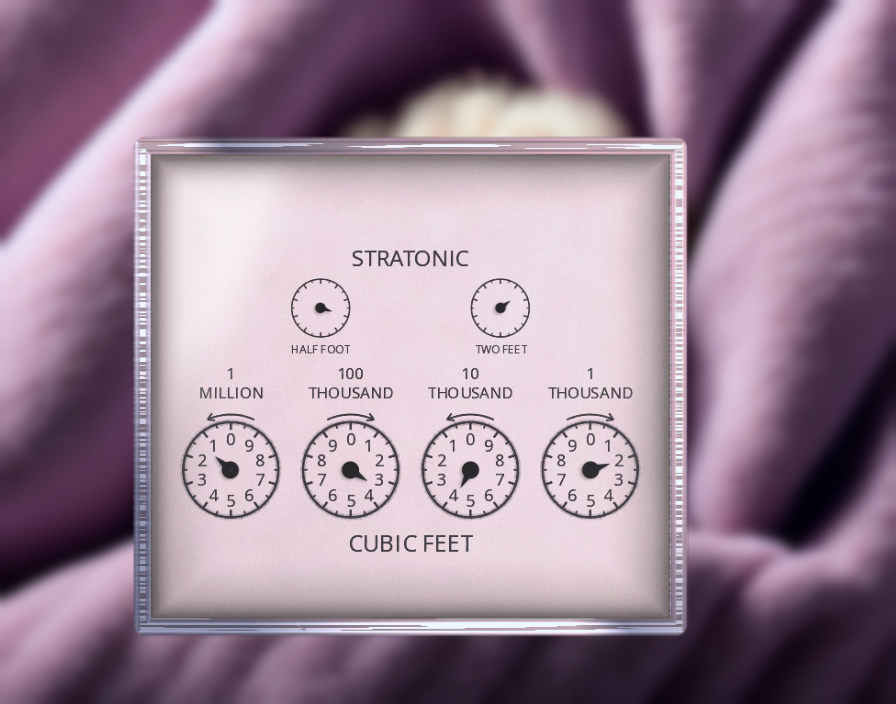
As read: **134200** ft³
